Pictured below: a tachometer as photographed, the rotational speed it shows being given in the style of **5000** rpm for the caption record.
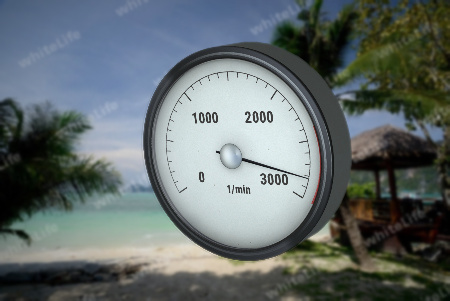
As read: **2800** rpm
